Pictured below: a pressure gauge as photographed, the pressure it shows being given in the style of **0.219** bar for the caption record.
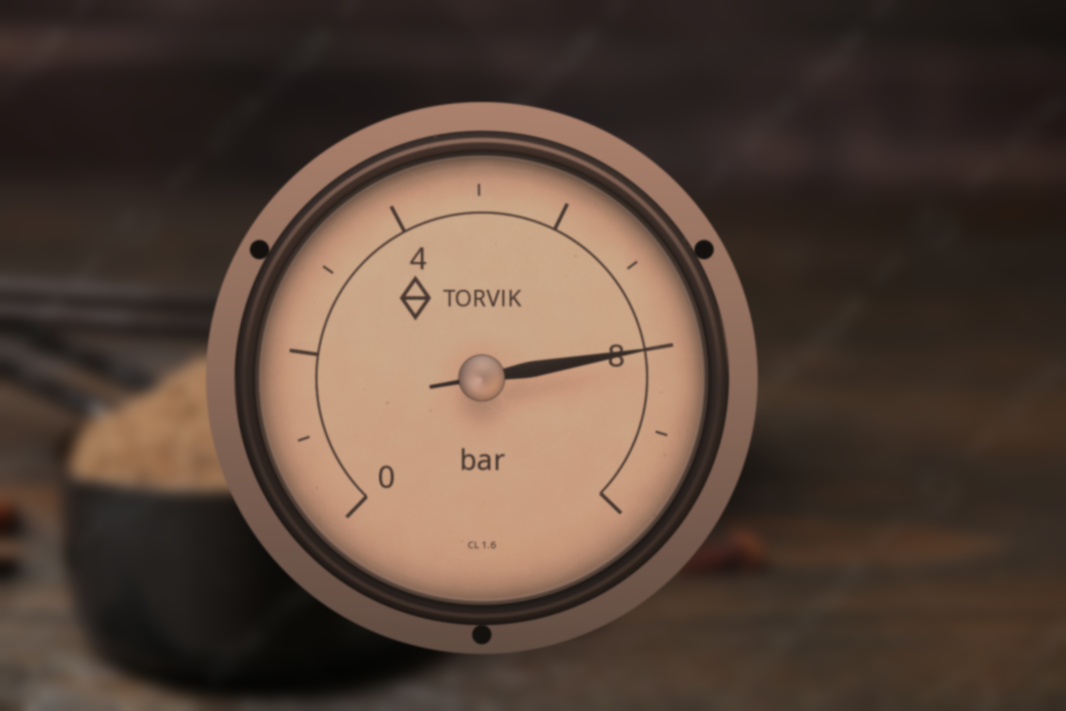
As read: **8** bar
